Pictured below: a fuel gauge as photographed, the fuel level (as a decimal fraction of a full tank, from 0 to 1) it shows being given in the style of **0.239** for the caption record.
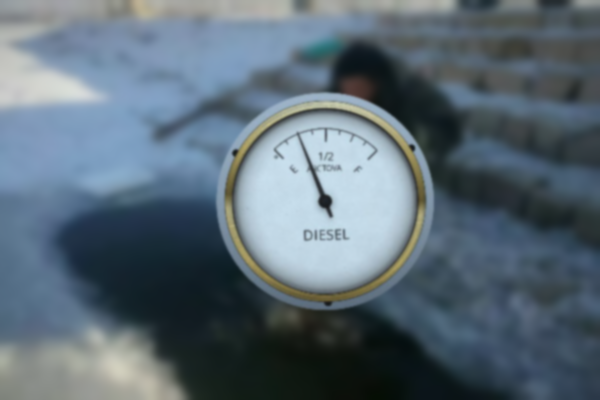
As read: **0.25**
